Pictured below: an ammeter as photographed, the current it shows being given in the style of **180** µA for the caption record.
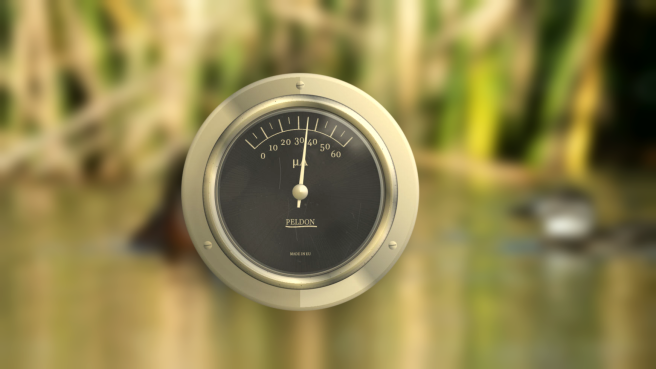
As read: **35** µA
